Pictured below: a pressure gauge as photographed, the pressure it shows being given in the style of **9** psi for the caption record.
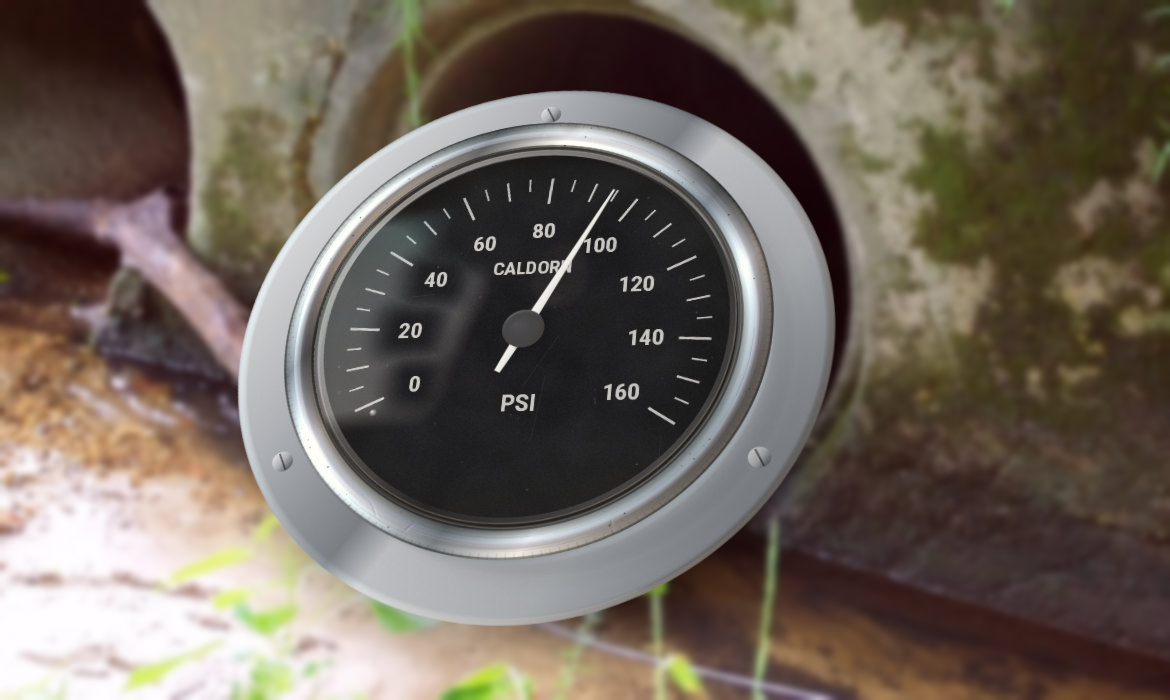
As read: **95** psi
